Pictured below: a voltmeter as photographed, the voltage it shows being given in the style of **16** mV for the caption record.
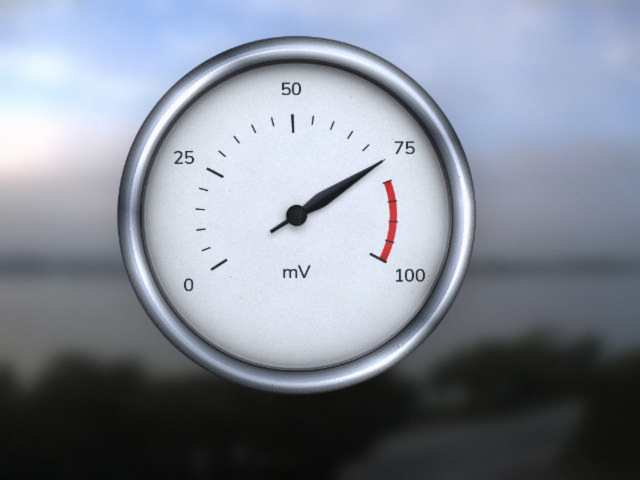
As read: **75** mV
